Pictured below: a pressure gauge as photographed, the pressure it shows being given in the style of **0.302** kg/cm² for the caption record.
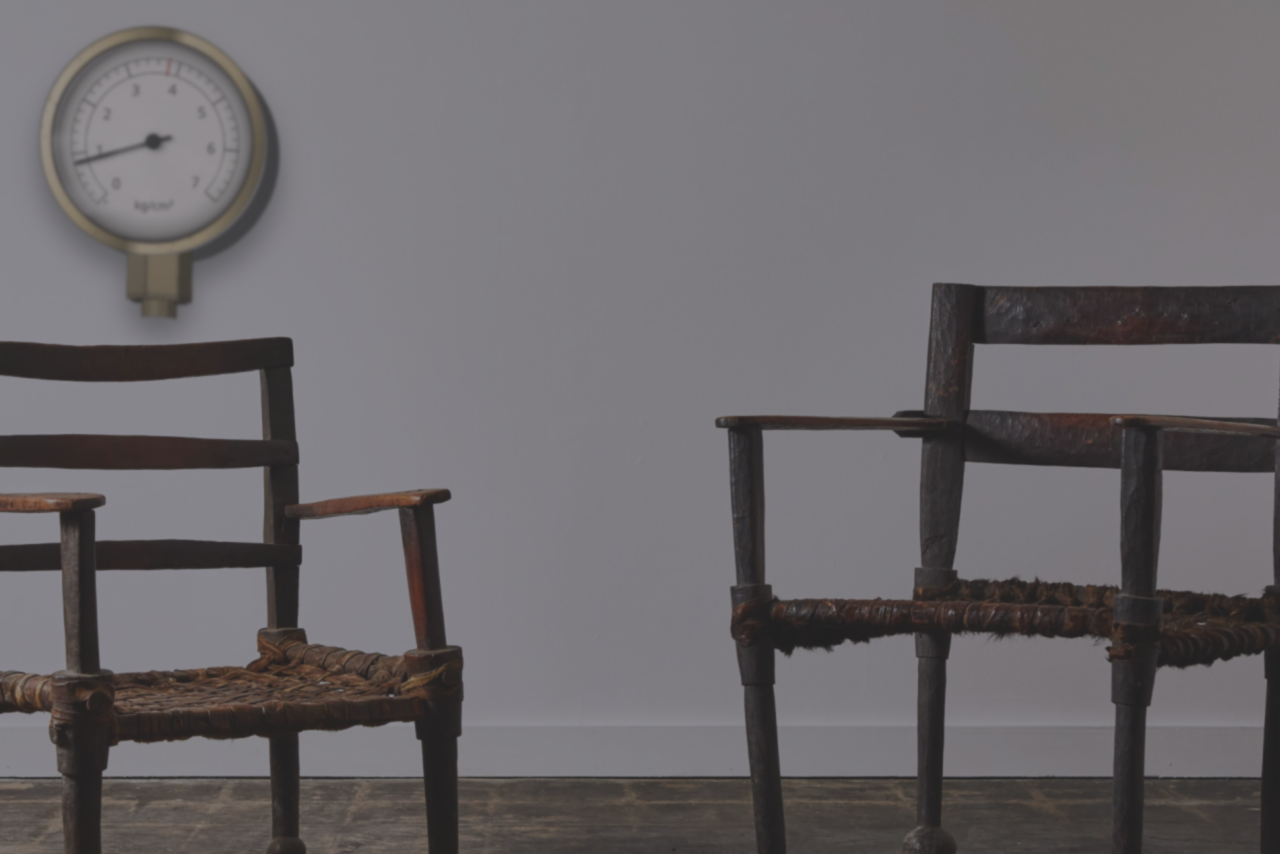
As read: **0.8** kg/cm²
